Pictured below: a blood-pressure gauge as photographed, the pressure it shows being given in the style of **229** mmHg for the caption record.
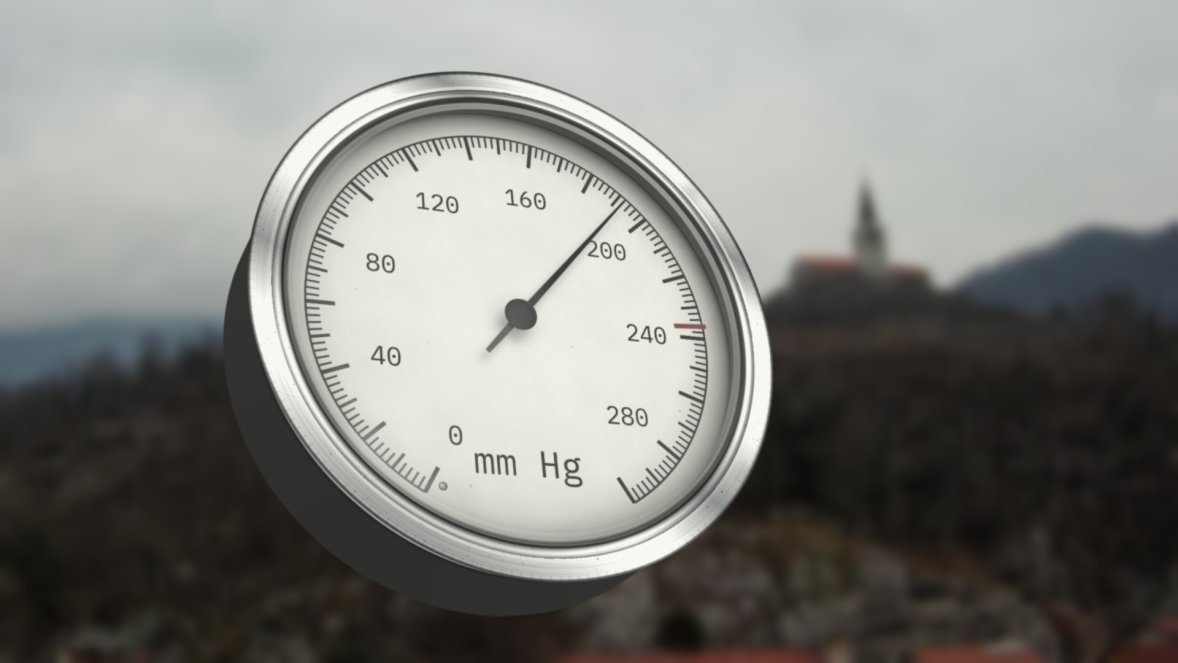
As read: **192** mmHg
